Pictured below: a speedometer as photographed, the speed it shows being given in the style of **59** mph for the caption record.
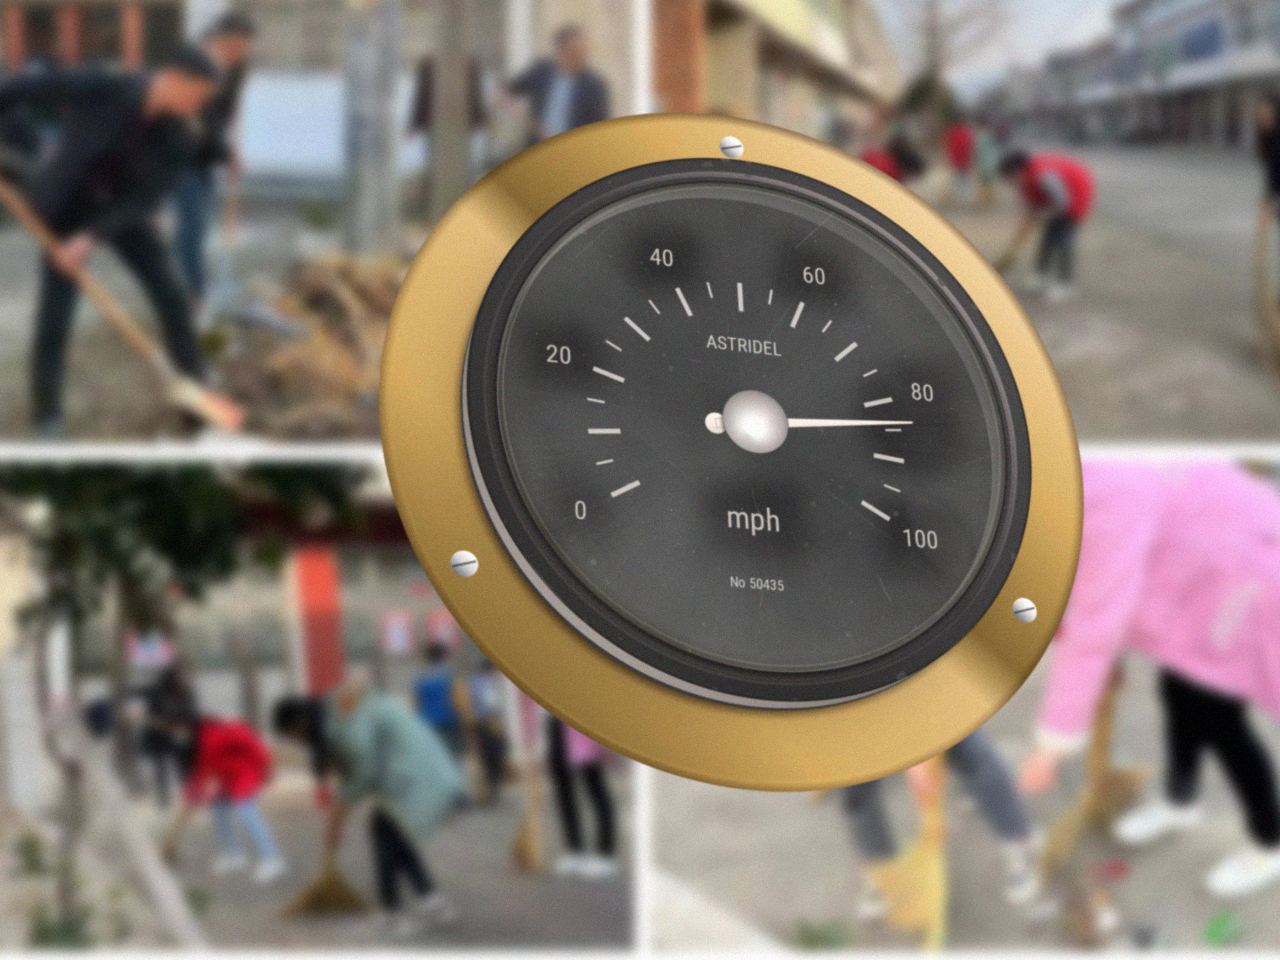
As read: **85** mph
